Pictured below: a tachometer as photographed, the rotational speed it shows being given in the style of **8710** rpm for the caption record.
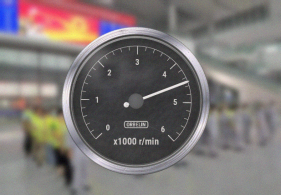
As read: **4500** rpm
